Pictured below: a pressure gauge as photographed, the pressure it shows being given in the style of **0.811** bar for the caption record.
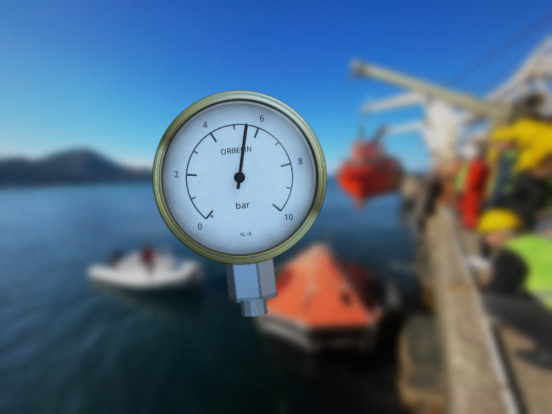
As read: **5.5** bar
